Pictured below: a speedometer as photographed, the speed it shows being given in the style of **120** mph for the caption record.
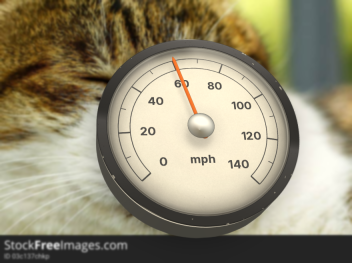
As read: **60** mph
